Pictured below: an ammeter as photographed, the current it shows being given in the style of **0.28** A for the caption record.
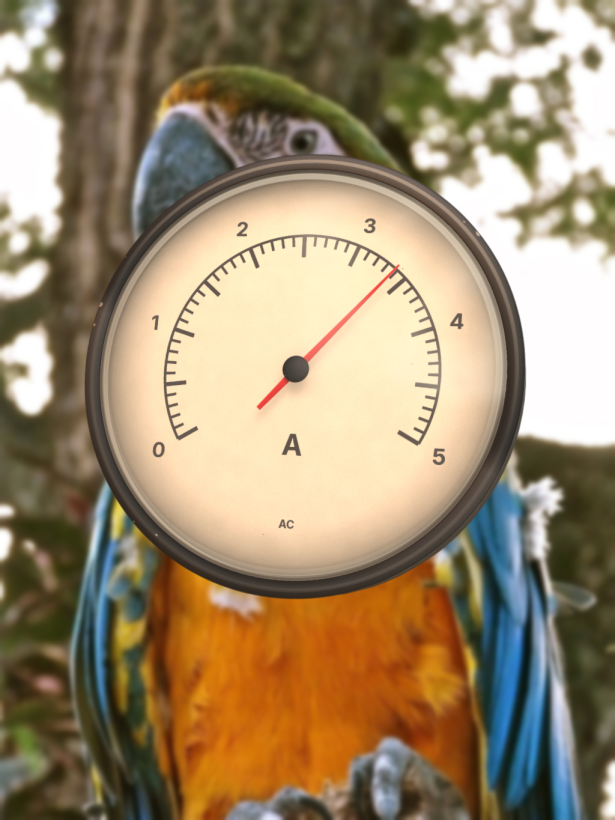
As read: **3.4** A
